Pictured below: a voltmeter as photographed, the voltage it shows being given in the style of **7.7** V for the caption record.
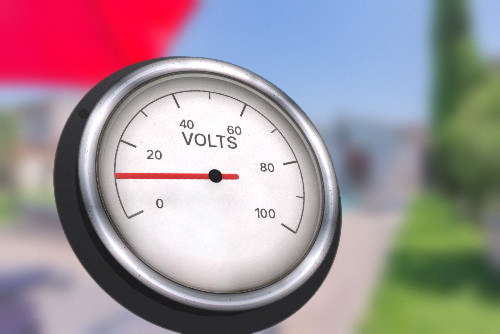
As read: **10** V
